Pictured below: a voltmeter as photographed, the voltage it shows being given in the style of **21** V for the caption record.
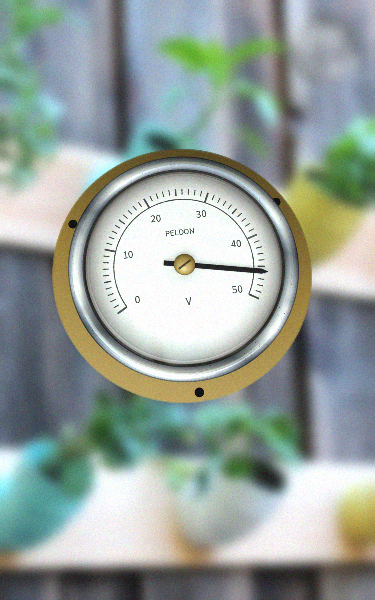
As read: **46** V
